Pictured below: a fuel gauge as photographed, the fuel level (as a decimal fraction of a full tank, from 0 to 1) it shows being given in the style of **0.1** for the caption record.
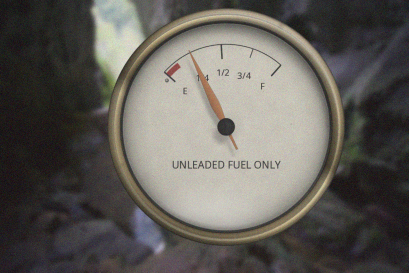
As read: **0.25**
